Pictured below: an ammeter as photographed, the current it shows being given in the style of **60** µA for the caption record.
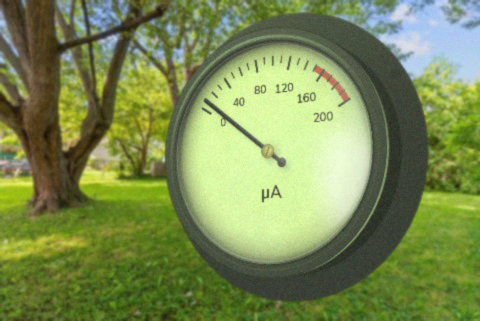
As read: **10** µA
